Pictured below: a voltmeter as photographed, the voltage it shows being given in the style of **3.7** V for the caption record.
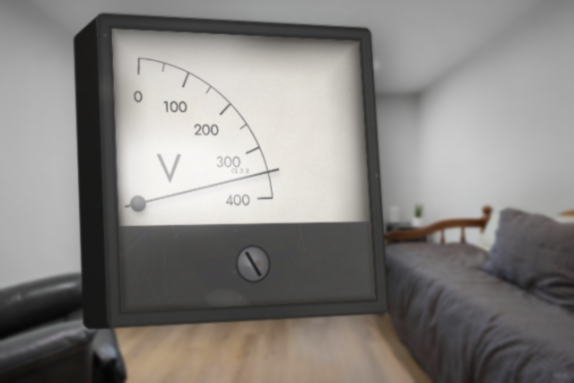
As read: **350** V
